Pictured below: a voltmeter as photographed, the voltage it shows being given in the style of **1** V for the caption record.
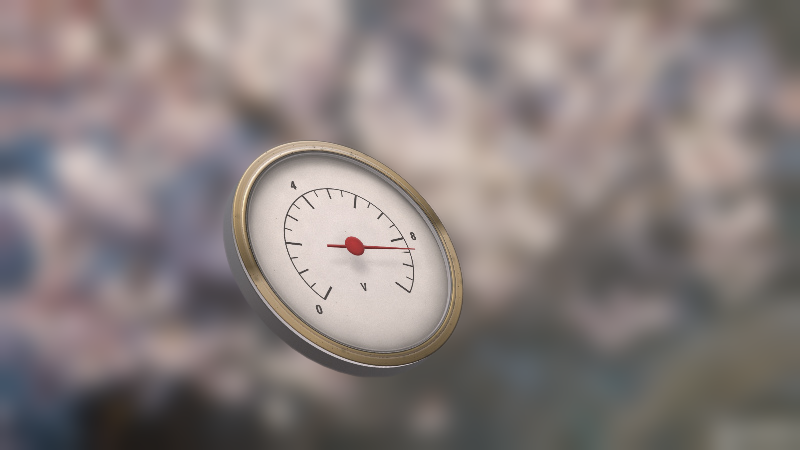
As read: **8.5** V
